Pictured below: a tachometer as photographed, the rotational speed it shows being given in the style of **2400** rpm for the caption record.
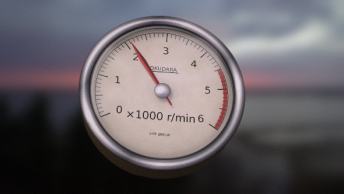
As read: **2100** rpm
